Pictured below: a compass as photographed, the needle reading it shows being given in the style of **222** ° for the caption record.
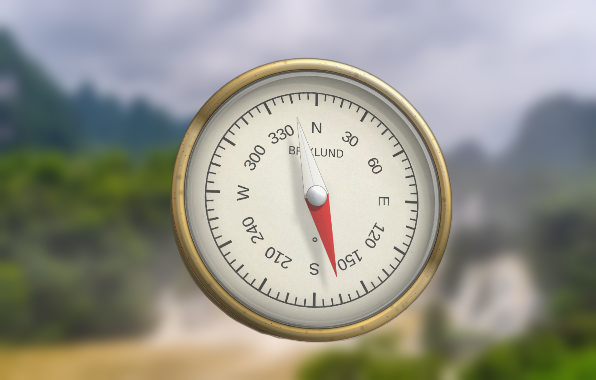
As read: **165** °
